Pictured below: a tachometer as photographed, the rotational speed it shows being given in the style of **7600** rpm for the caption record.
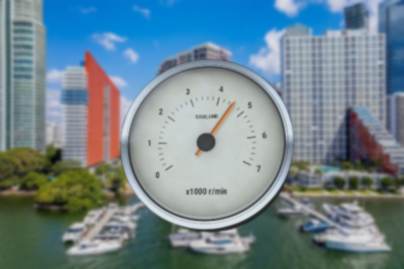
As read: **4600** rpm
